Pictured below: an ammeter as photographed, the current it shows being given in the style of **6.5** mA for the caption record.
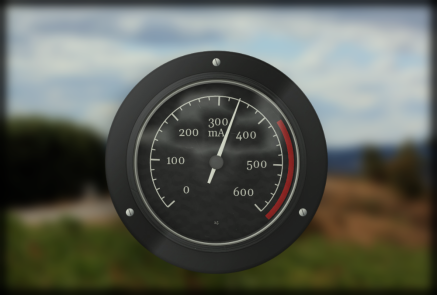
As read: **340** mA
